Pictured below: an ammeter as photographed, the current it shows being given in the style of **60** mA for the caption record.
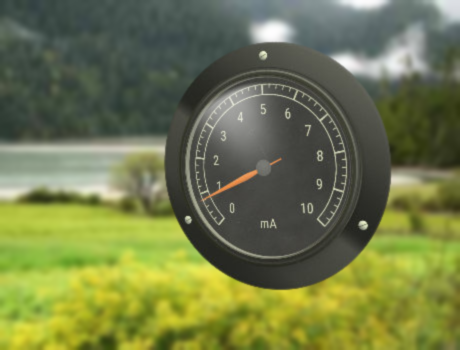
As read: **0.8** mA
